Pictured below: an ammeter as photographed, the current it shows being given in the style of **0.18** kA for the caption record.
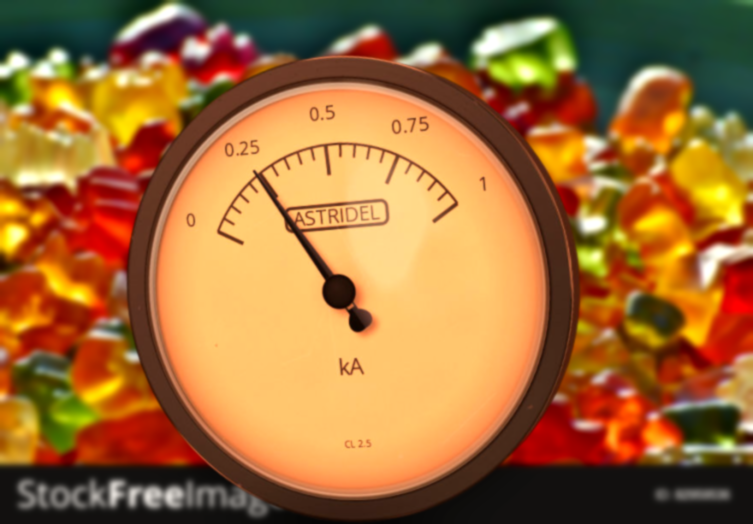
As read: **0.25** kA
